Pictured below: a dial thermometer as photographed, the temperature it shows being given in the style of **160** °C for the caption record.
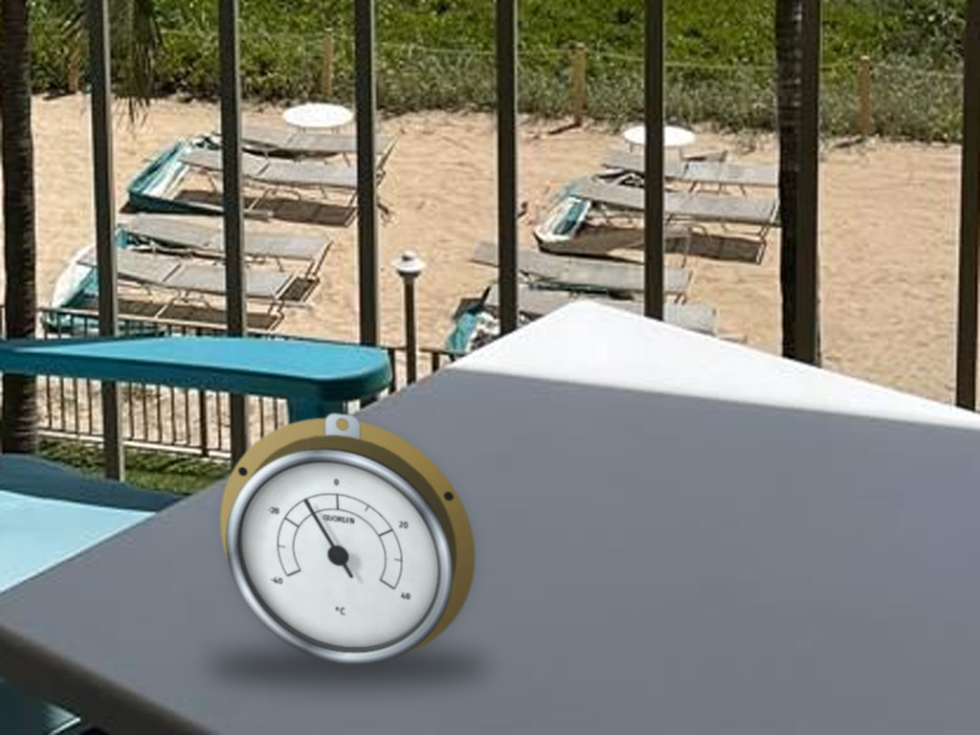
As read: **-10** °C
